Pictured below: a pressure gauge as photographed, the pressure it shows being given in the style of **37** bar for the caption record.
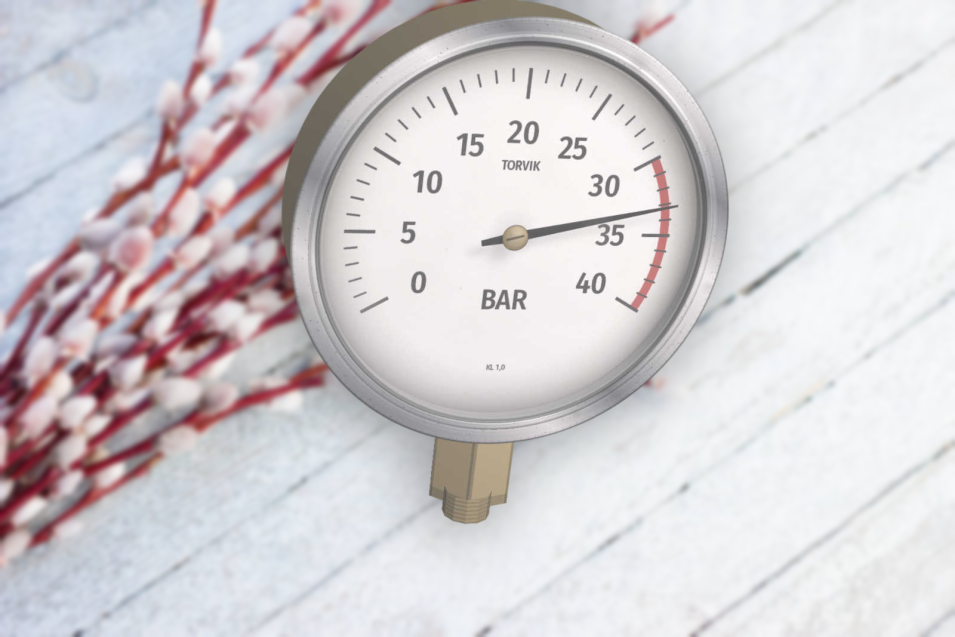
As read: **33** bar
